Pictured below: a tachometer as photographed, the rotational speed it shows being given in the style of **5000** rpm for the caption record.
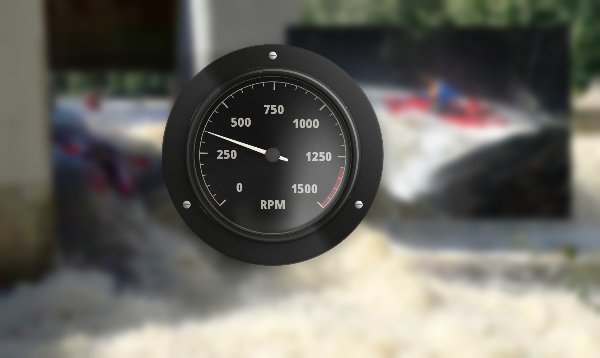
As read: **350** rpm
